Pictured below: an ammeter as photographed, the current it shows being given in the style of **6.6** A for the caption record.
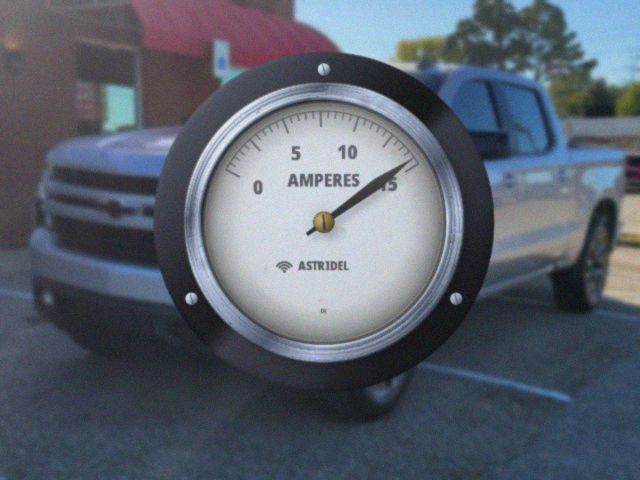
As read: **14.5** A
